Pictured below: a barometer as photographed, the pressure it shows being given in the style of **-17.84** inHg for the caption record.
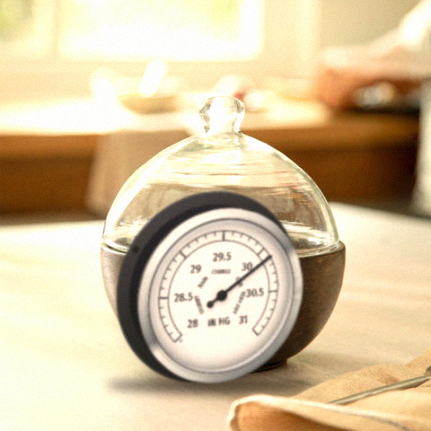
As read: **30.1** inHg
